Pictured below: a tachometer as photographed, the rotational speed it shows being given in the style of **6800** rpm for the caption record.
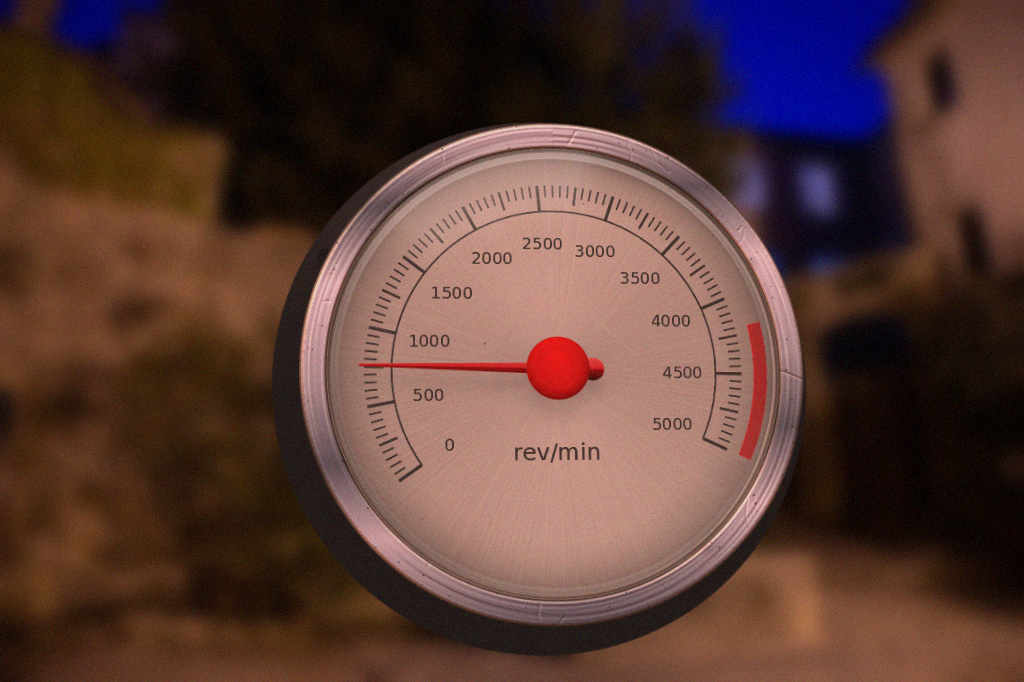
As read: **750** rpm
